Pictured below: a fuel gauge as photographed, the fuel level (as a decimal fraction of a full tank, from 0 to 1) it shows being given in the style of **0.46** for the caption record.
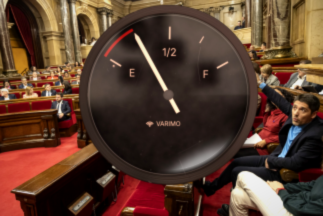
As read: **0.25**
